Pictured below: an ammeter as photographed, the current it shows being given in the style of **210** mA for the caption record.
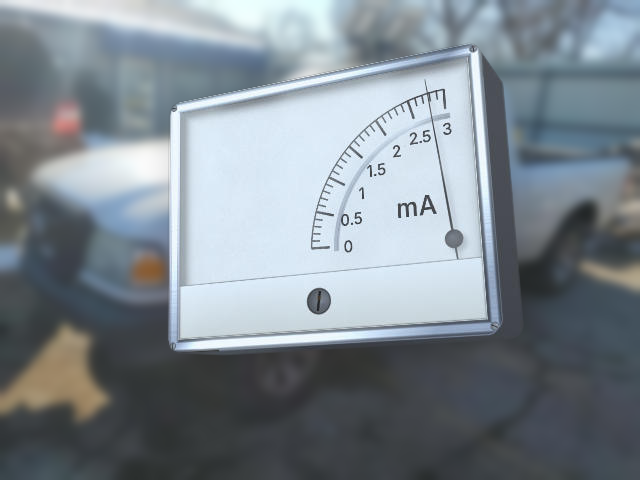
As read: **2.8** mA
